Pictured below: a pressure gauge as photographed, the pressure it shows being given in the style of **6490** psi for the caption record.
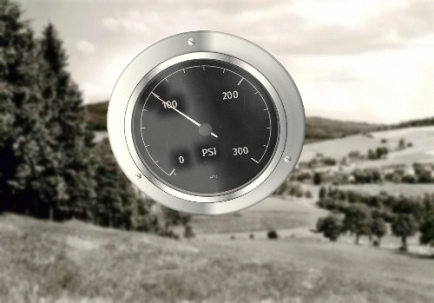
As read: **100** psi
